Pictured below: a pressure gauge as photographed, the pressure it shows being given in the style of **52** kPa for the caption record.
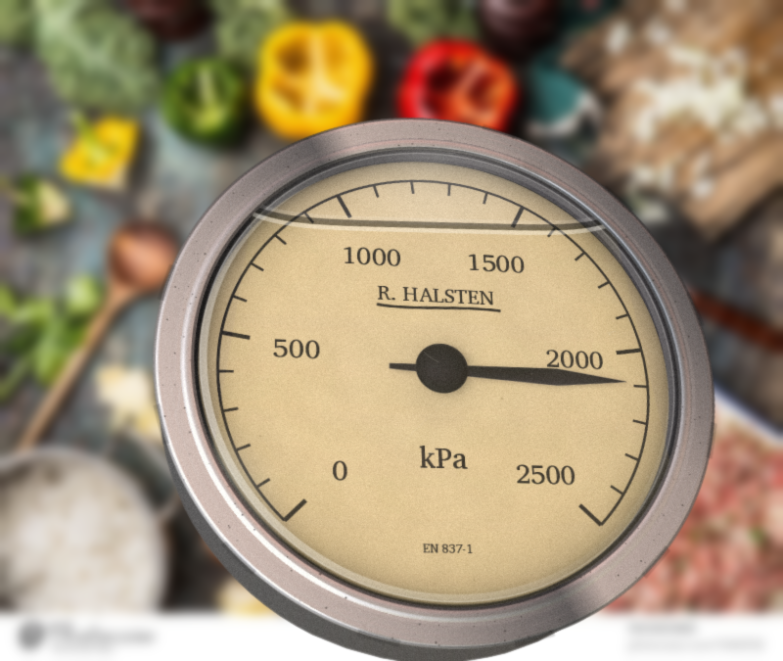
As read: **2100** kPa
